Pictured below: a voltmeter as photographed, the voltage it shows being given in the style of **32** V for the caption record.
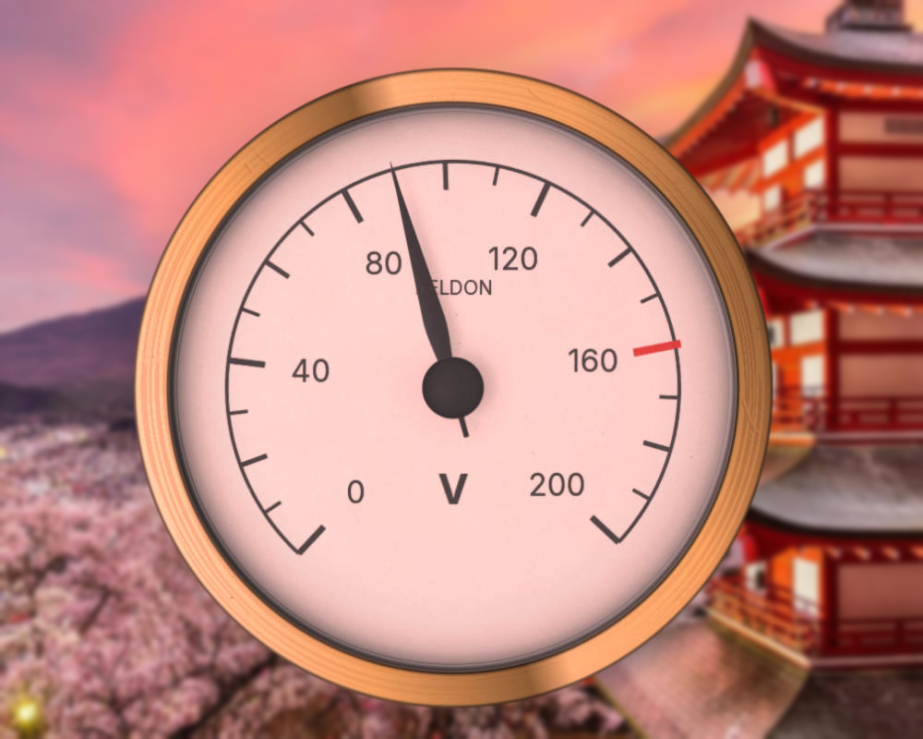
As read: **90** V
